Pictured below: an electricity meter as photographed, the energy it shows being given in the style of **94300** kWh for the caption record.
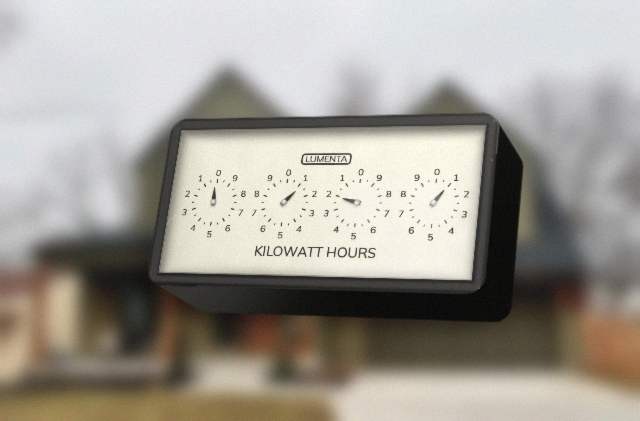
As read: **121** kWh
